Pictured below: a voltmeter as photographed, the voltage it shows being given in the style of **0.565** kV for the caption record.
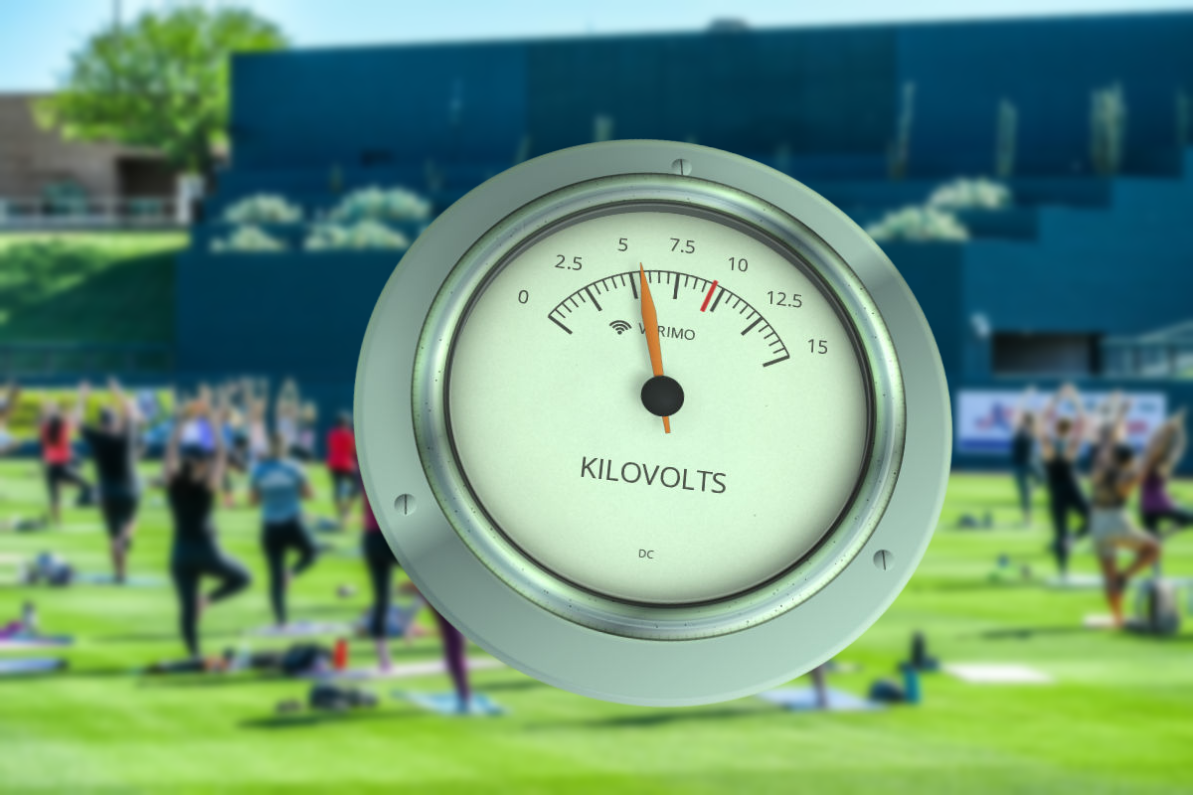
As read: **5.5** kV
